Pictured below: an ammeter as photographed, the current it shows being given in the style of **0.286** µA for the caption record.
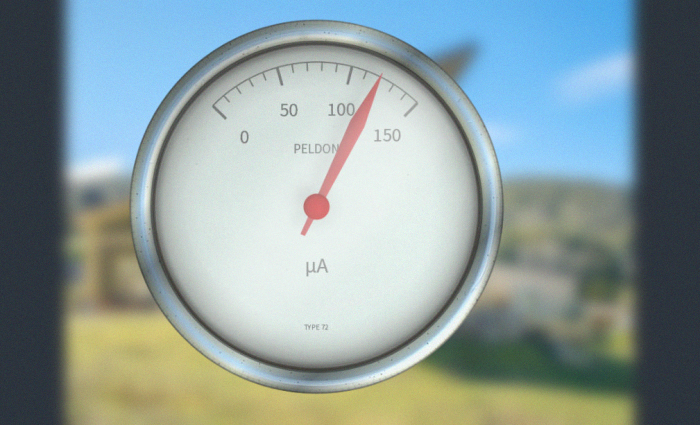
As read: **120** µA
